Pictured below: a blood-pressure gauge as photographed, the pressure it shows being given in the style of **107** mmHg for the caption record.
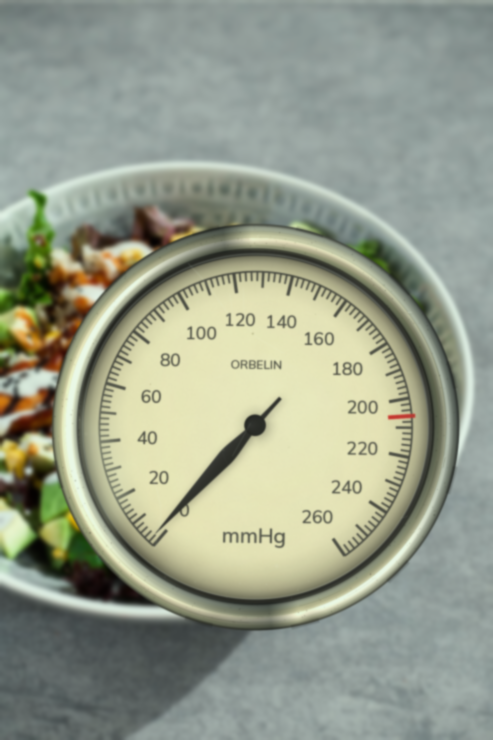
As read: **2** mmHg
